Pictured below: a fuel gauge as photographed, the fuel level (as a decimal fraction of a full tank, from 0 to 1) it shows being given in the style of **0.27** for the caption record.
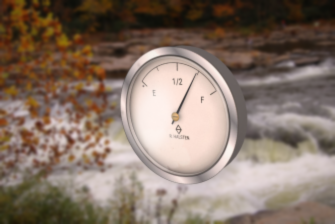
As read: **0.75**
